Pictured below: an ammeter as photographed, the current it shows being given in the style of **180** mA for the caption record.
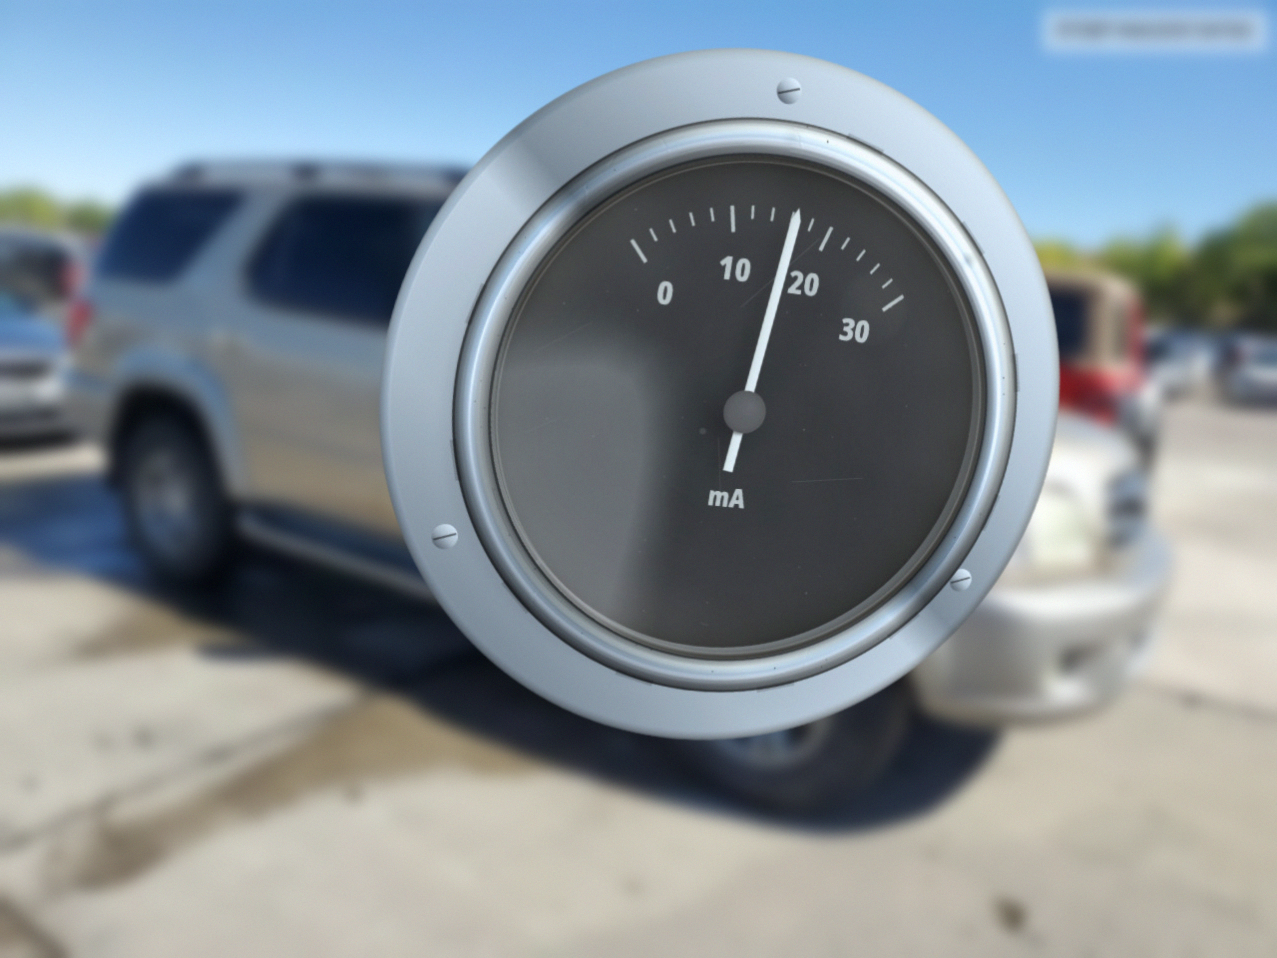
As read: **16** mA
